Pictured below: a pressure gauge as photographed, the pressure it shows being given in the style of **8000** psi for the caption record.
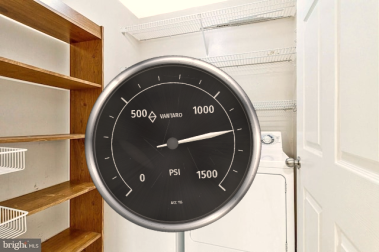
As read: **1200** psi
